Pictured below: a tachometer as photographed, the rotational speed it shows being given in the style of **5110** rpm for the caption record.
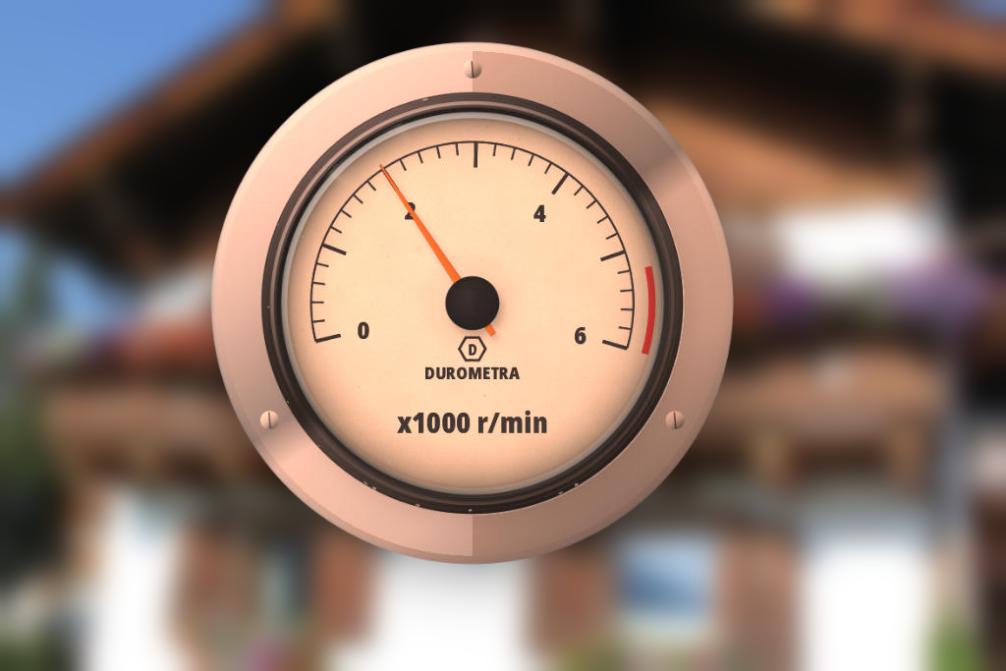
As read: **2000** rpm
